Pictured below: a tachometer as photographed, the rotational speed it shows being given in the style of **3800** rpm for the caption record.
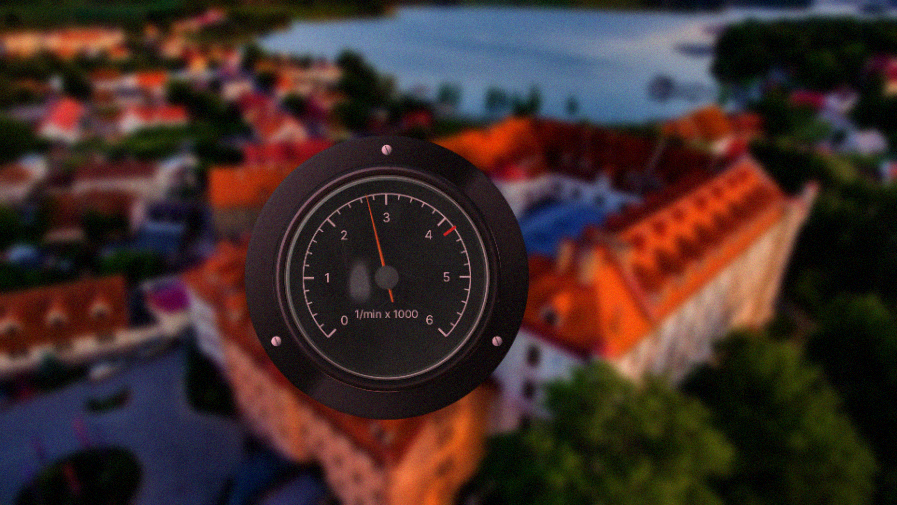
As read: **2700** rpm
